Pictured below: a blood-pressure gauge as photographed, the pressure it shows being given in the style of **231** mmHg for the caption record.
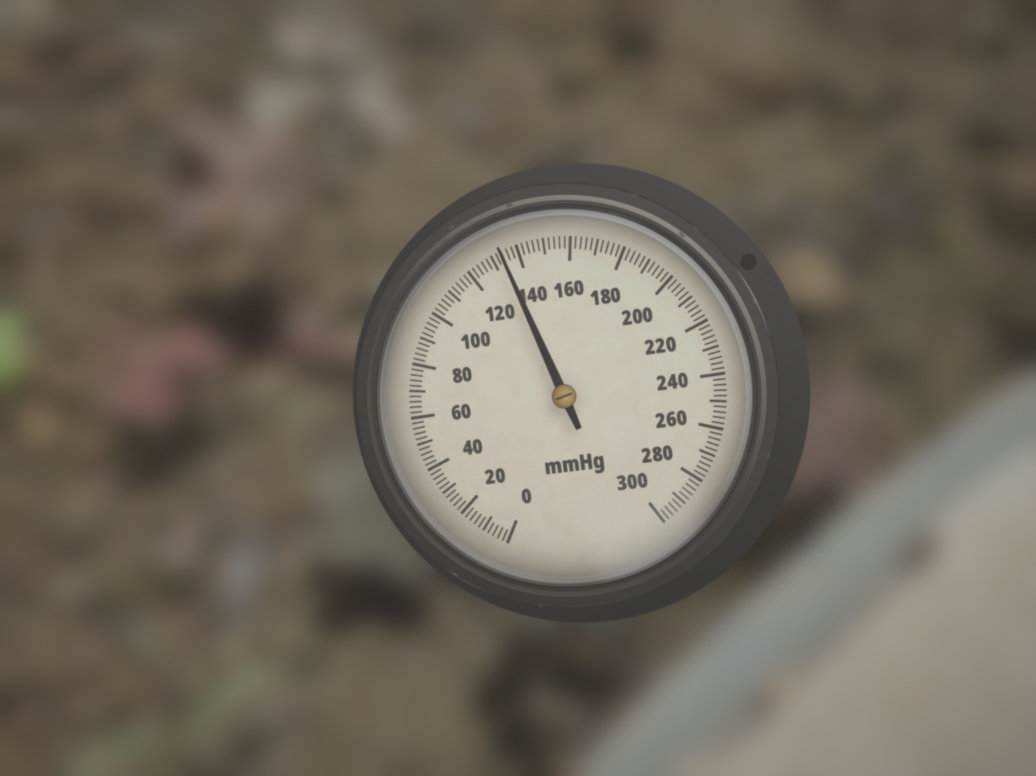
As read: **134** mmHg
